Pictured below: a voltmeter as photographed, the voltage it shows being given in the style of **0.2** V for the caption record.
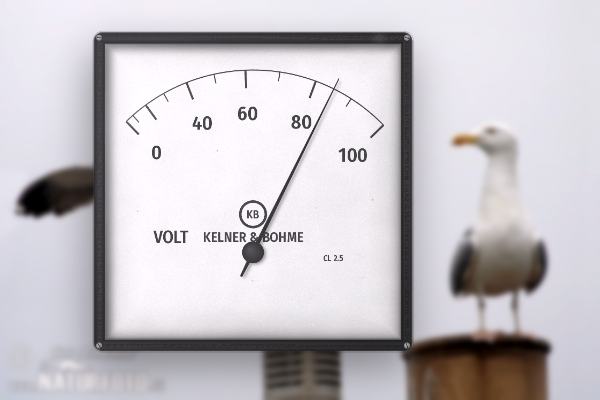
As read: **85** V
